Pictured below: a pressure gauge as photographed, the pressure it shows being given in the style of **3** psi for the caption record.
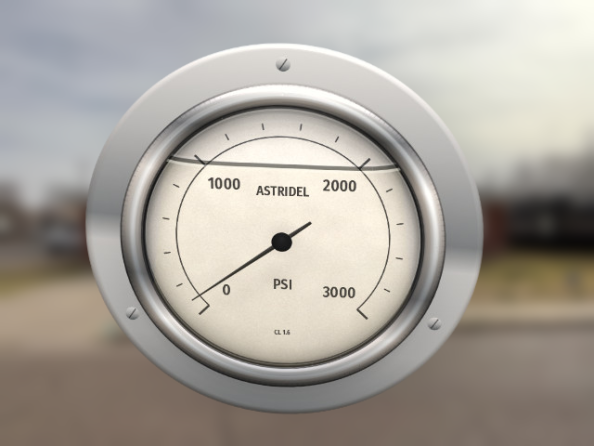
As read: **100** psi
